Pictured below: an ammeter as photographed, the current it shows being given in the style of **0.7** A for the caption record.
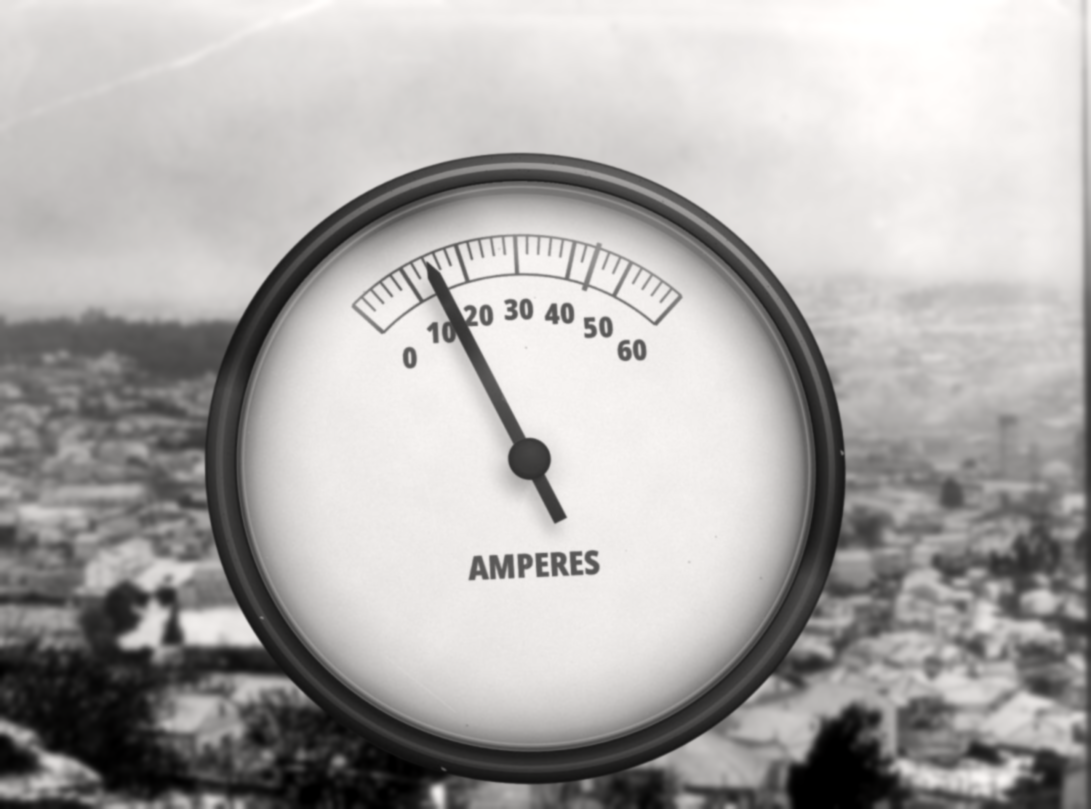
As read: **14** A
